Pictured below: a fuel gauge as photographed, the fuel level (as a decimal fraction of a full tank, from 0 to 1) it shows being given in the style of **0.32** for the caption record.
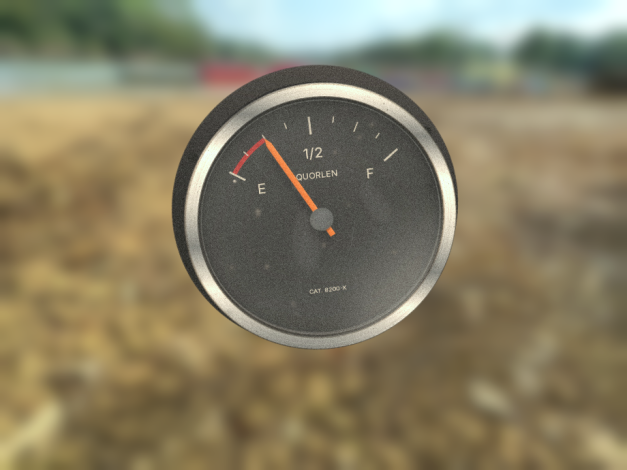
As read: **0.25**
